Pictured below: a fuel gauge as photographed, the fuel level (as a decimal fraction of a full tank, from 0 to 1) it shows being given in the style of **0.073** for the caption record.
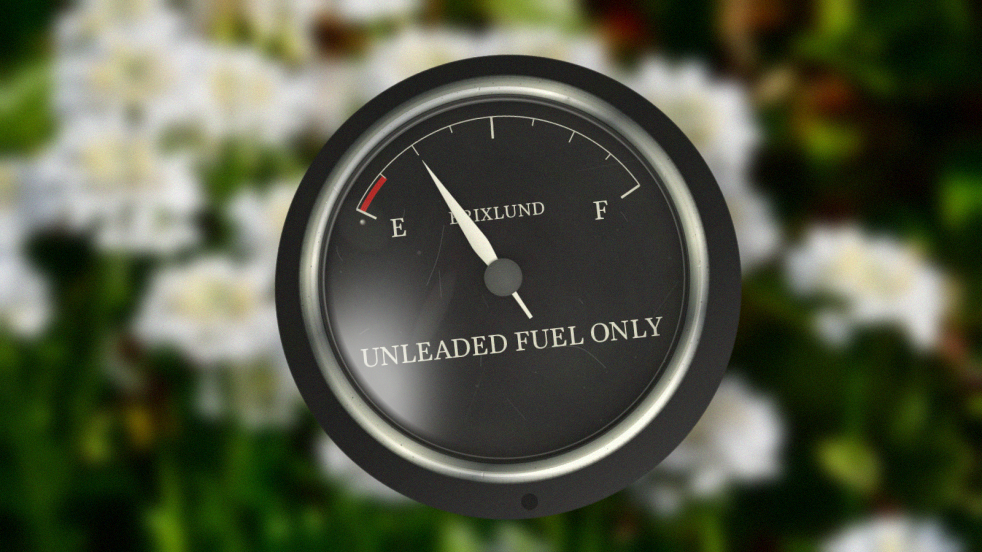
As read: **0.25**
